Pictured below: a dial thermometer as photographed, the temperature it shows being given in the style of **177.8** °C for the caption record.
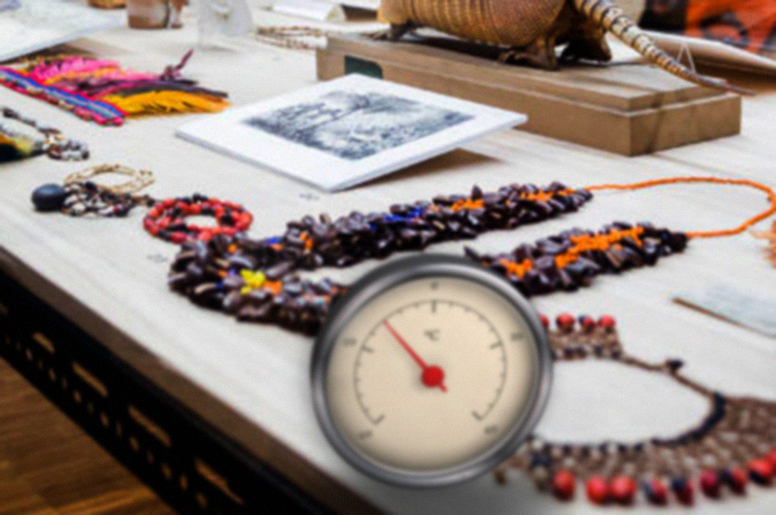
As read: **-12** °C
